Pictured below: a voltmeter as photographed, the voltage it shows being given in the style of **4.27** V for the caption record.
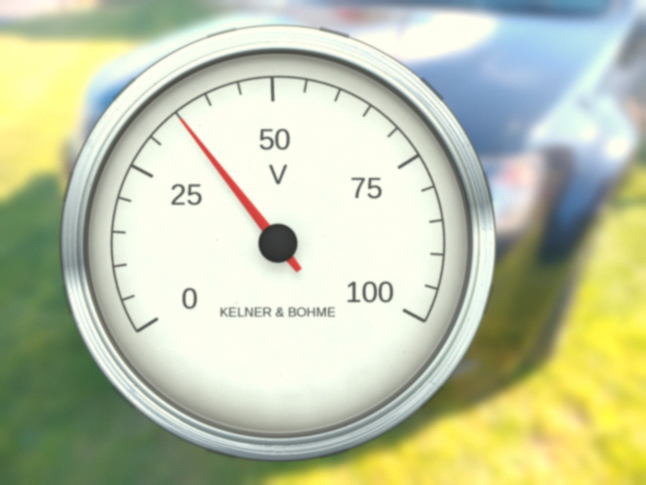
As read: **35** V
